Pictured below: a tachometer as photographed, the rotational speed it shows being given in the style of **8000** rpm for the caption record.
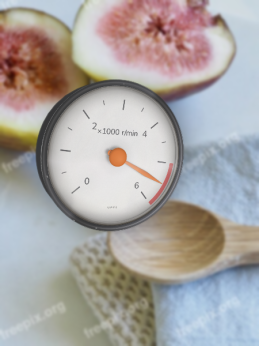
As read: **5500** rpm
